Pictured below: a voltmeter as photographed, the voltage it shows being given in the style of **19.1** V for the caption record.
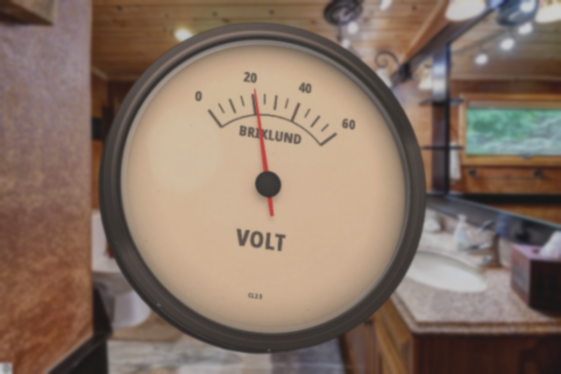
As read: **20** V
